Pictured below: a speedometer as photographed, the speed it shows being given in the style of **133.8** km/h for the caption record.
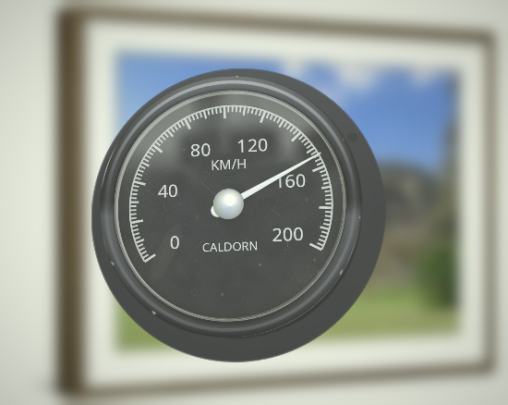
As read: **154** km/h
